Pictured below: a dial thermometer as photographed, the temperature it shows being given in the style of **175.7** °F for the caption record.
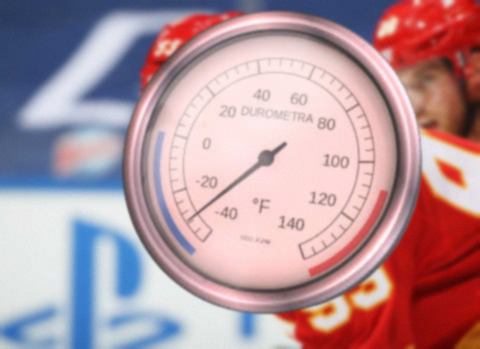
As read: **-32** °F
